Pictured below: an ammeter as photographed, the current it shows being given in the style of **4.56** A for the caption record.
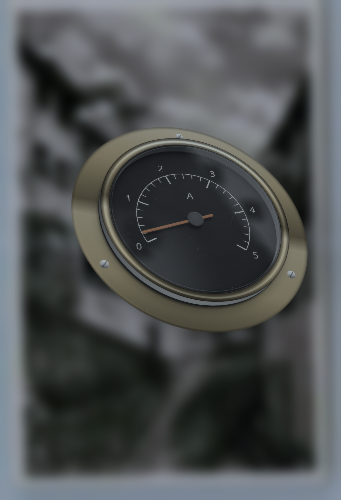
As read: **0.2** A
